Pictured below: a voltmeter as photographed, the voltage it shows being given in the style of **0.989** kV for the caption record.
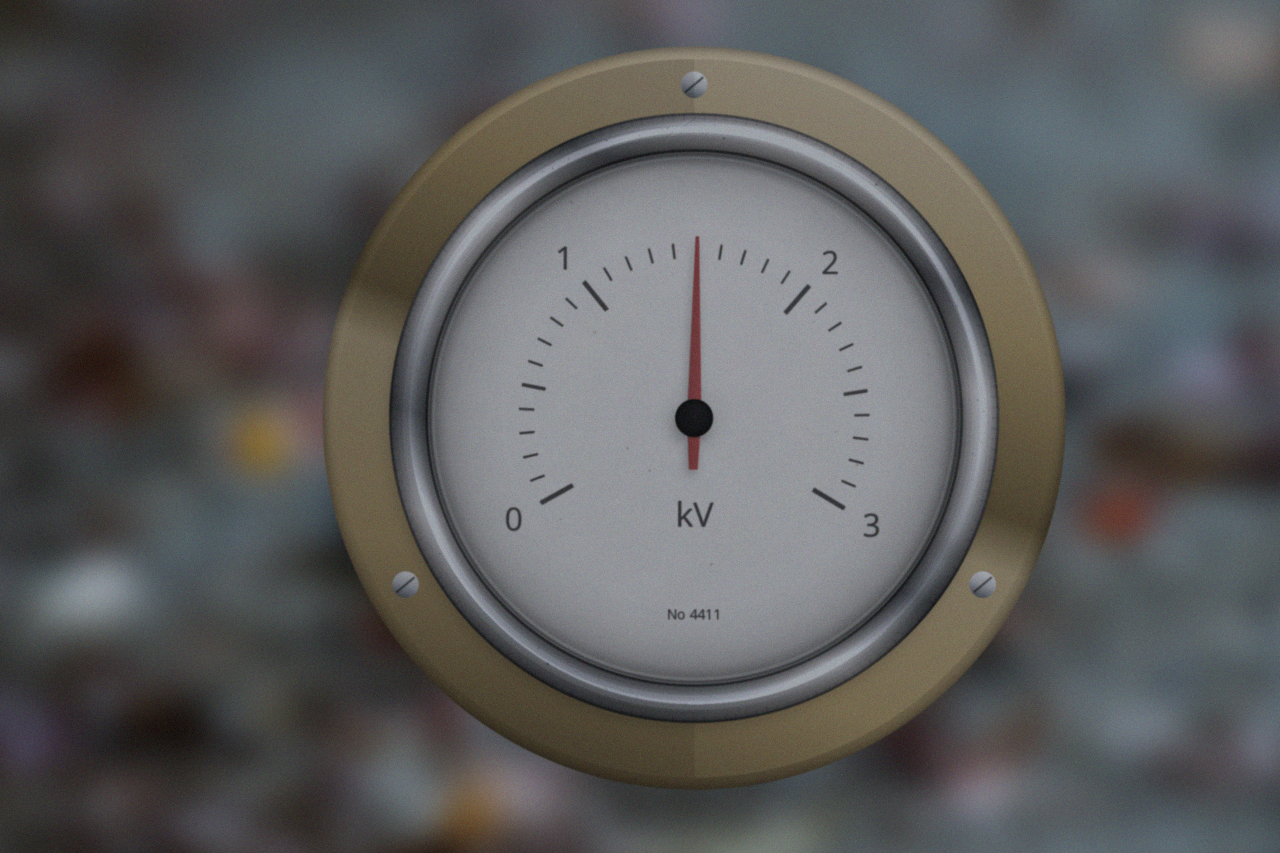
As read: **1.5** kV
